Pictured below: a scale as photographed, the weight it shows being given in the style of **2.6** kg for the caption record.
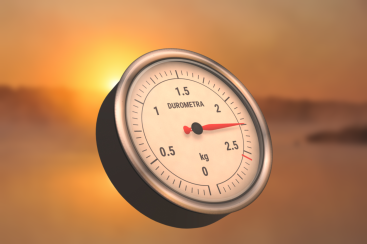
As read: **2.25** kg
